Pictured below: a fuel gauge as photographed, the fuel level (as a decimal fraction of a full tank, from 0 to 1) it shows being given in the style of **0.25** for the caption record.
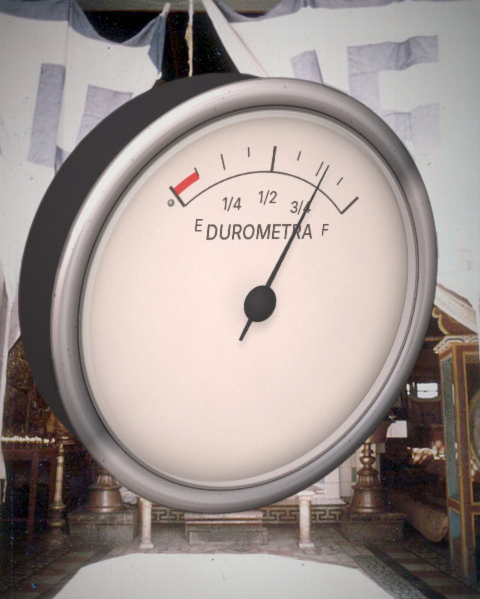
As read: **0.75**
